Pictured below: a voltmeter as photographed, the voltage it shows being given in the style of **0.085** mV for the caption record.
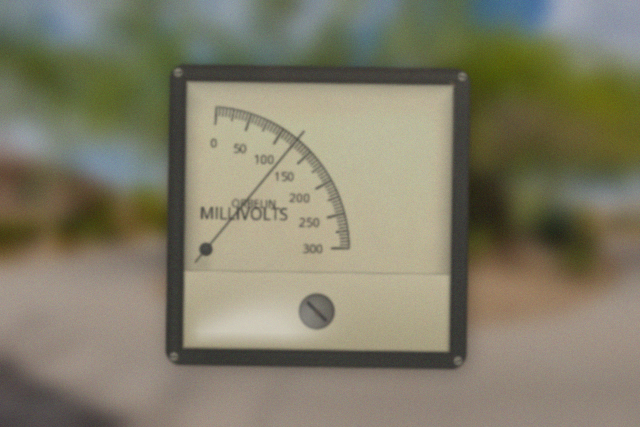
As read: **125** mV
